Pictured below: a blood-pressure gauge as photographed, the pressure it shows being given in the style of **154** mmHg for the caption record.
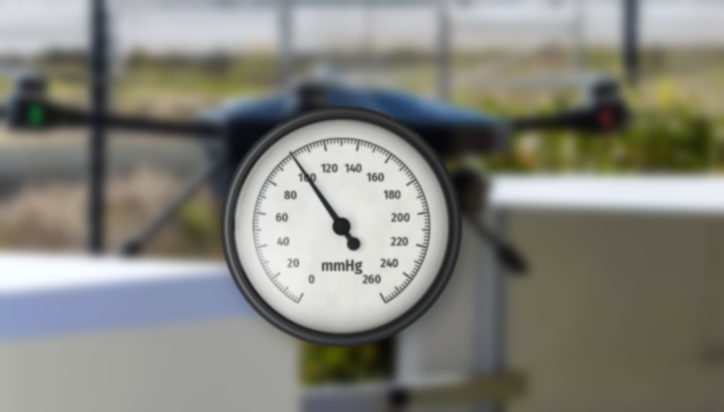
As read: **100** mmHg
